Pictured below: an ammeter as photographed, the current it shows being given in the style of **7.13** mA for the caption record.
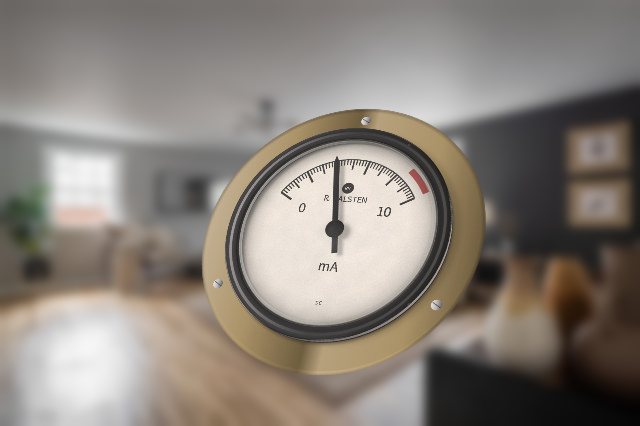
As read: **4** mA
